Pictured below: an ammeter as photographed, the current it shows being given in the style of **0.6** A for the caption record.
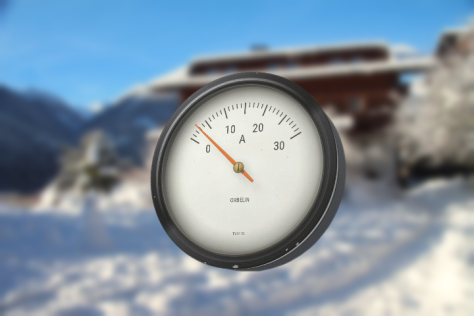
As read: **3** A
